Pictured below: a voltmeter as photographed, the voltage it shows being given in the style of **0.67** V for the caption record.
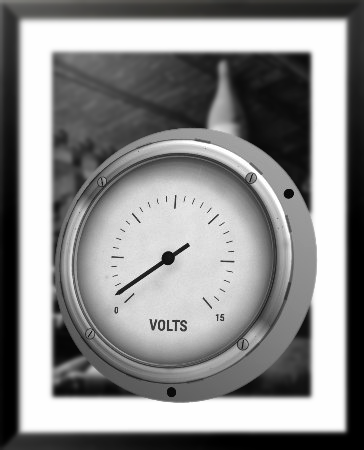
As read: **0.5** V
